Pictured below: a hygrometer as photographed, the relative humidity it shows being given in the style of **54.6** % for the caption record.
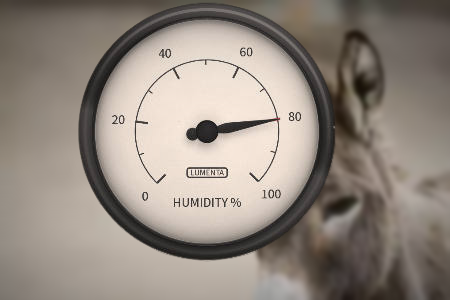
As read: **80** %
